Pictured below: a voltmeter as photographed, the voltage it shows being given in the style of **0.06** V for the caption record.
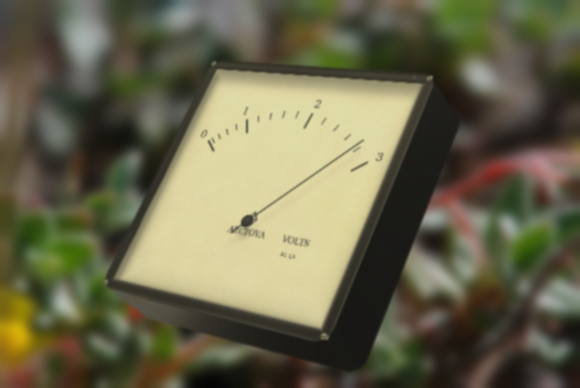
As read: **2.8** V
